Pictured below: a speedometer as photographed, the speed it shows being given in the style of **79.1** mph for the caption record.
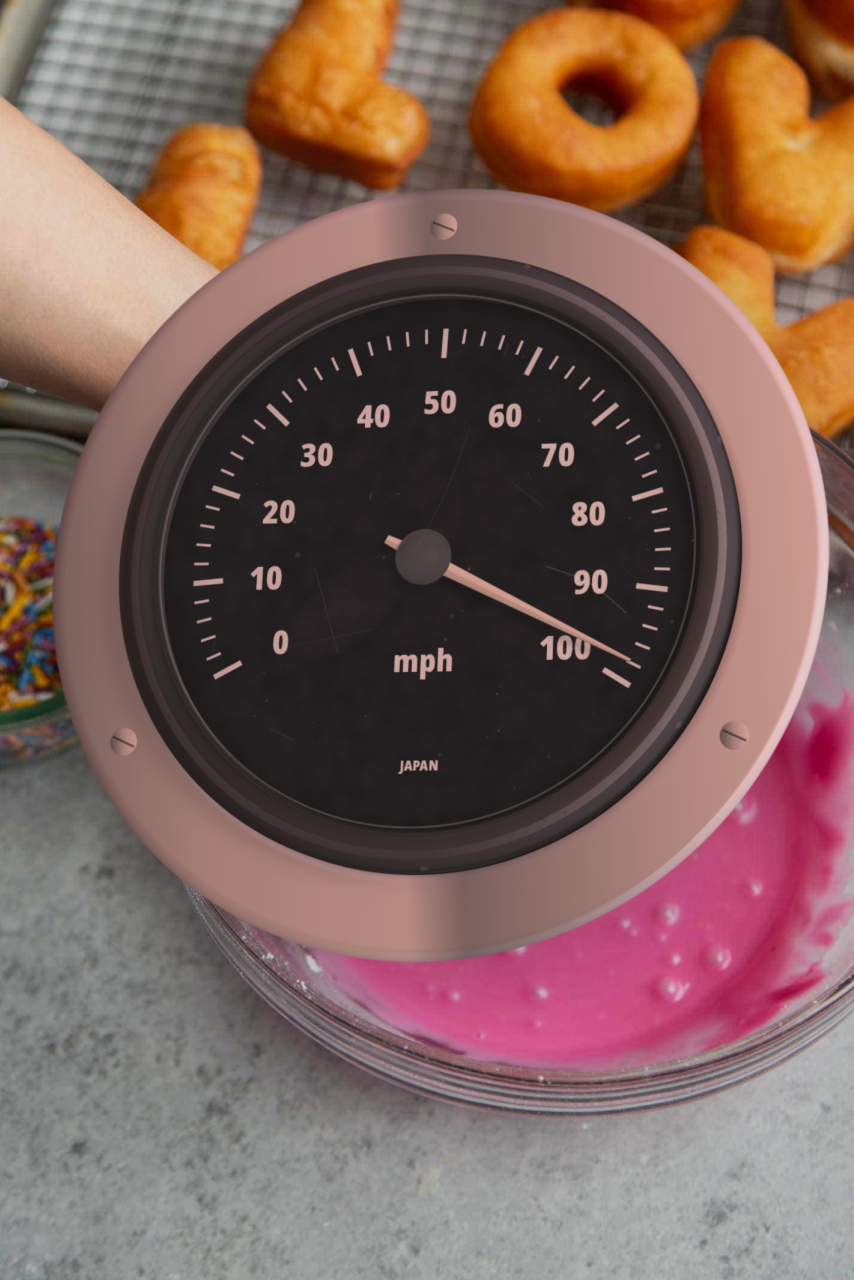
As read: **98** mph
